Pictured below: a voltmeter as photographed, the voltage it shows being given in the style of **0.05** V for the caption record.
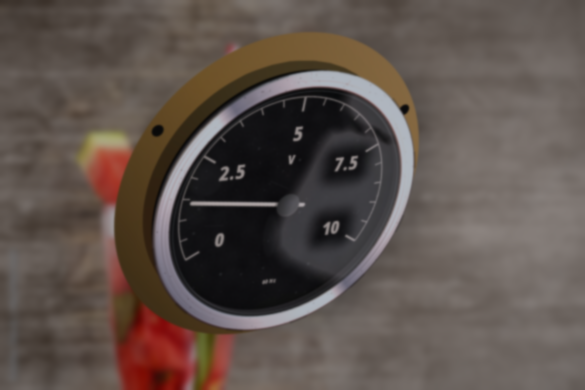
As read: **1.5** V
